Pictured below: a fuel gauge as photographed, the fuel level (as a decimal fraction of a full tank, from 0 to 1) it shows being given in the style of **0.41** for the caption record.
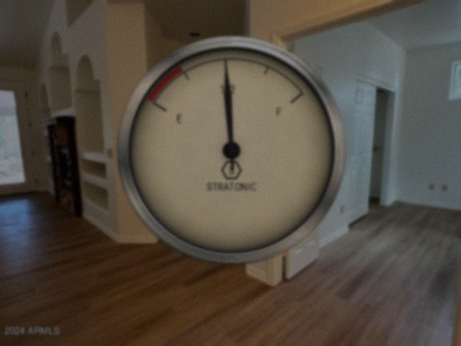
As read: **0.5**
